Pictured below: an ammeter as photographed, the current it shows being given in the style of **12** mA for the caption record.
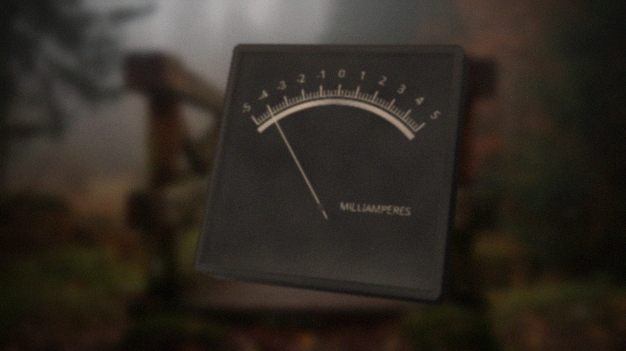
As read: **-4** mA
